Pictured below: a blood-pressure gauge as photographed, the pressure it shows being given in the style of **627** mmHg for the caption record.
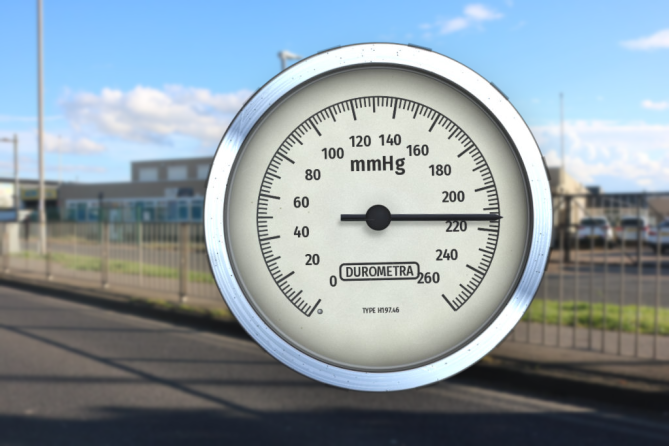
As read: **214** mmHg
